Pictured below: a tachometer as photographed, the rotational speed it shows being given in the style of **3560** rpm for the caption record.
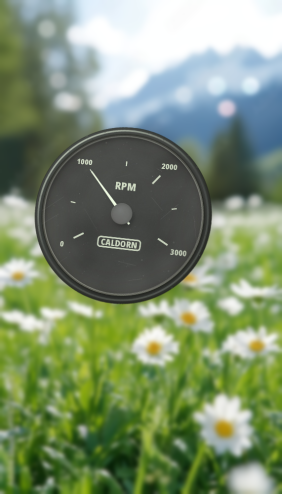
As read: **1000** rpm
